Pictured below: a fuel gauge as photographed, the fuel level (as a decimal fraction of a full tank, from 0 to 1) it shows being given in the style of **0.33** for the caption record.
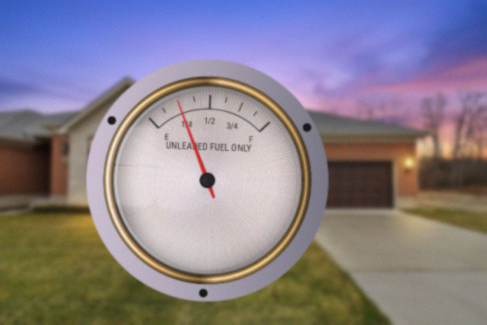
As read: **0.25**
